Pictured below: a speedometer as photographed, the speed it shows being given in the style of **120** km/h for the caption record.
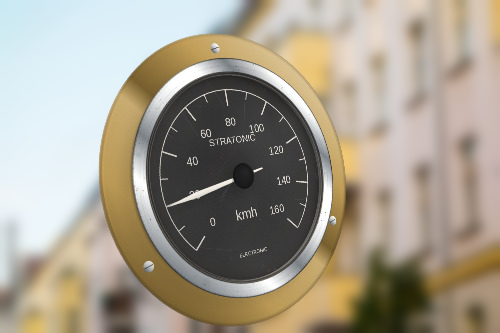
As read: **20** km/h
